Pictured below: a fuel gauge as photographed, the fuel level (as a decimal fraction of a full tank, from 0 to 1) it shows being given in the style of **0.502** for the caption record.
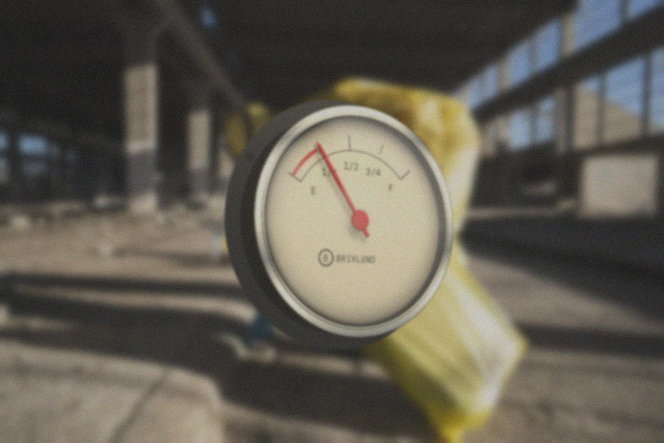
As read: **0.25**
